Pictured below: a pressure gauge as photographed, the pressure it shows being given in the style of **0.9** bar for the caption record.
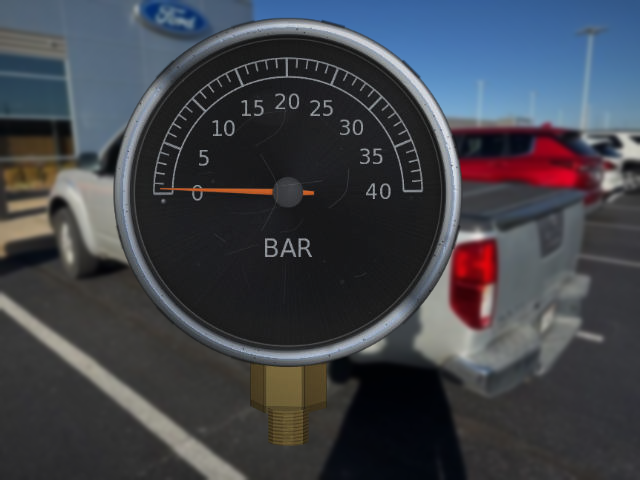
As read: **0.5** bar
